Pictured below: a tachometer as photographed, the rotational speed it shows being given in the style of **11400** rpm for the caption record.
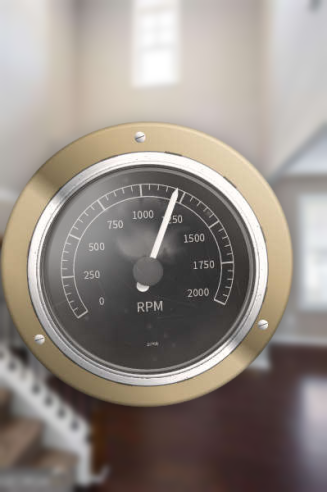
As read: **1200** rpm
